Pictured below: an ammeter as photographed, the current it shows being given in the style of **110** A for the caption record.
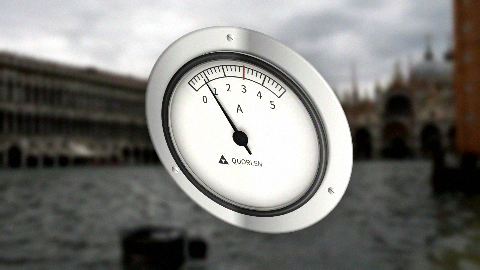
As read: **1** A
